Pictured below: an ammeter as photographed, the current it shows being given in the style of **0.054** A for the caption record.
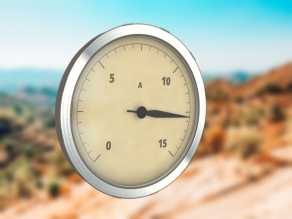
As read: **12.75** A
